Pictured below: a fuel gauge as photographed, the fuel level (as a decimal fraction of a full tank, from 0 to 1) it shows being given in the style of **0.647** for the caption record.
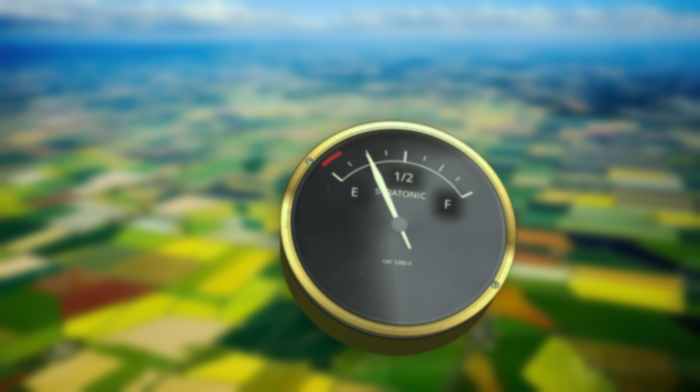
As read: **0.25**
